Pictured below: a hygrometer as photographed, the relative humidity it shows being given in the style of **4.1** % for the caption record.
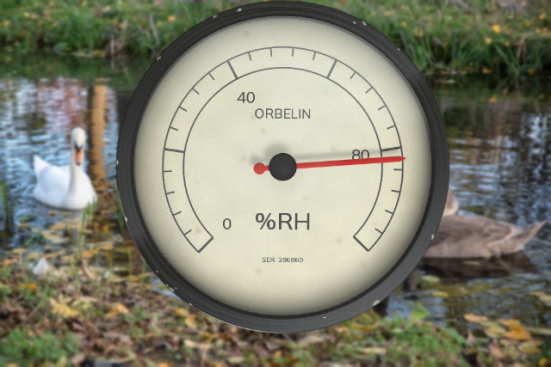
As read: **82** %
